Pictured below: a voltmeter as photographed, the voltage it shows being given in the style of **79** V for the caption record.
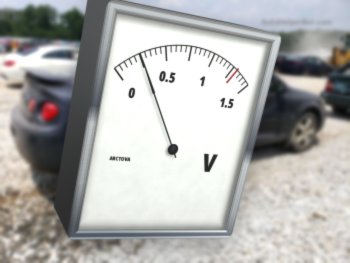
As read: **0.25** V
